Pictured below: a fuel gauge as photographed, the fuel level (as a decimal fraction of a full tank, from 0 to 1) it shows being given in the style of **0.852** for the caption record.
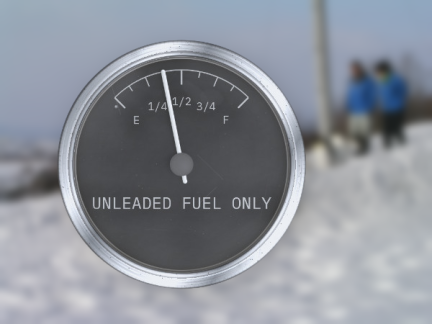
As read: **0.375**
